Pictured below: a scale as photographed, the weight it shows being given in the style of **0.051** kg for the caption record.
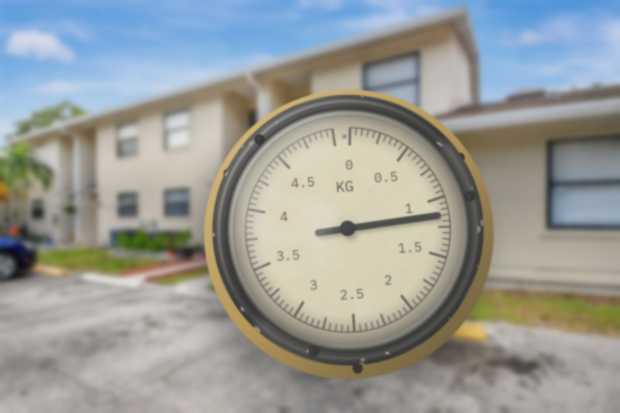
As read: **1.15** kg
